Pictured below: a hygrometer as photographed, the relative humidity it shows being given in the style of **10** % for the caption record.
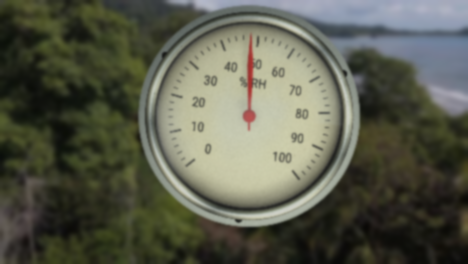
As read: **48** %
